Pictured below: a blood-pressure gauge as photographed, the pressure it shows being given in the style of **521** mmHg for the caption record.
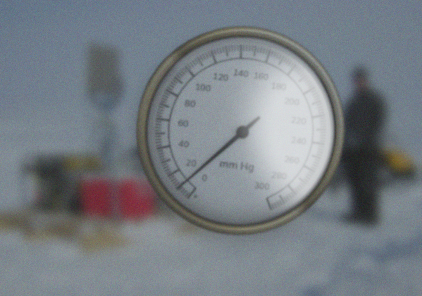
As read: **10** mmHg
